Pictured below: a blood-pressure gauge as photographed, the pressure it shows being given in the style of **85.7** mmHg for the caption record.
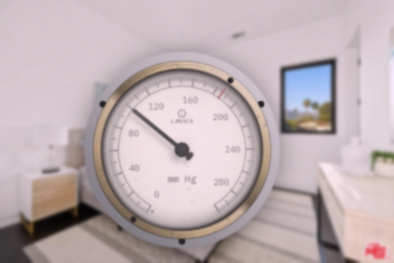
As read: **100** mmHg
